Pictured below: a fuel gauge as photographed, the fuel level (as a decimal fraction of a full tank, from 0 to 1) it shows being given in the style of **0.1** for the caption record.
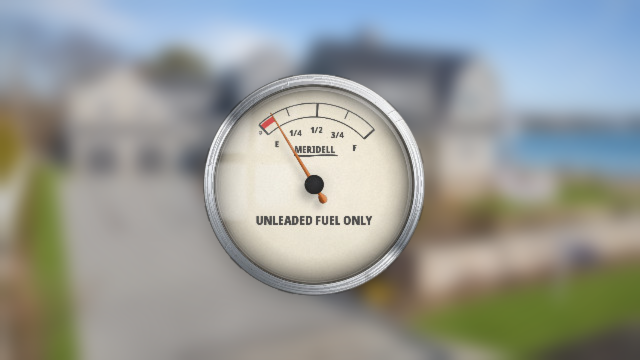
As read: **0.125**
